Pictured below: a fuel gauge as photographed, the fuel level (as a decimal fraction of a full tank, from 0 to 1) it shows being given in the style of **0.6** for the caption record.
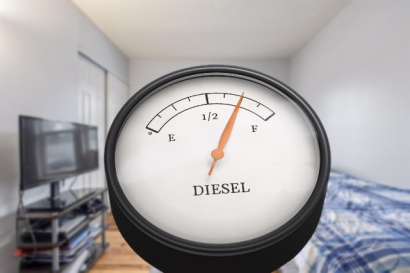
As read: **0.75**
